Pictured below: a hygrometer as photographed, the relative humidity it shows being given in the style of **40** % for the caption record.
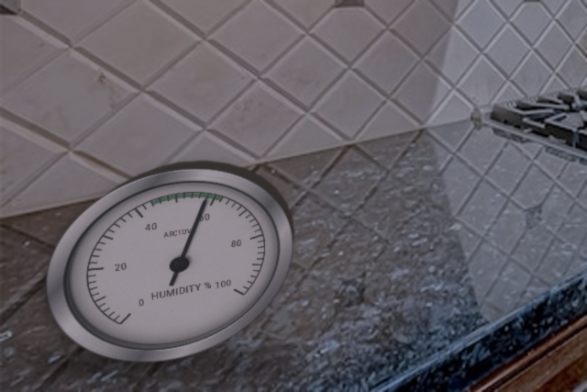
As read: **58** %
